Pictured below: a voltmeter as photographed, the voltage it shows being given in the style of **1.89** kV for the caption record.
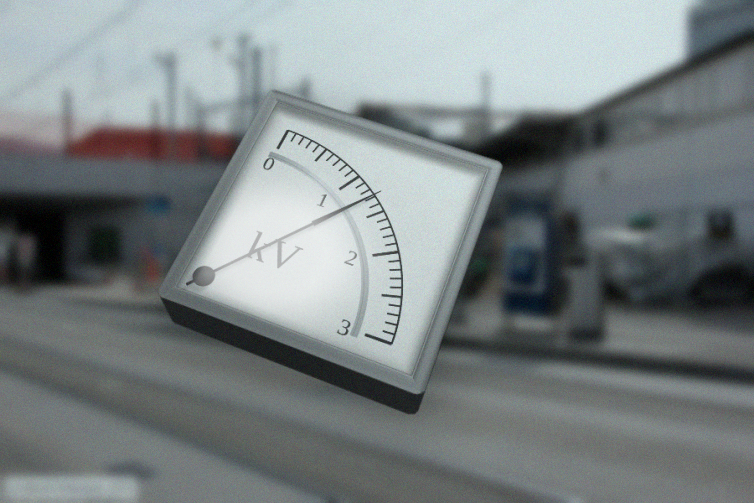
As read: **1.3** kV
